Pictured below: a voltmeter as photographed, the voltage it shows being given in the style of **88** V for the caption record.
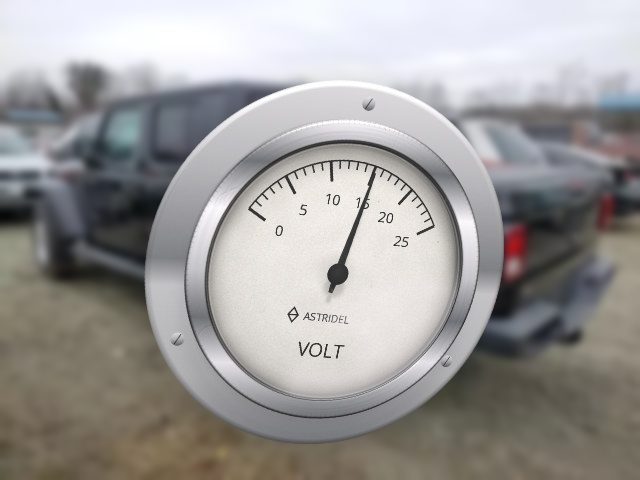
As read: **15** V
